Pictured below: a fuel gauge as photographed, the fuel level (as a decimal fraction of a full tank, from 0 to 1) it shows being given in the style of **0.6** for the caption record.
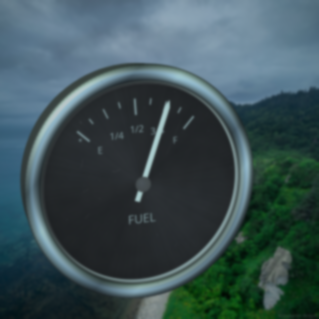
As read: **0.75**
